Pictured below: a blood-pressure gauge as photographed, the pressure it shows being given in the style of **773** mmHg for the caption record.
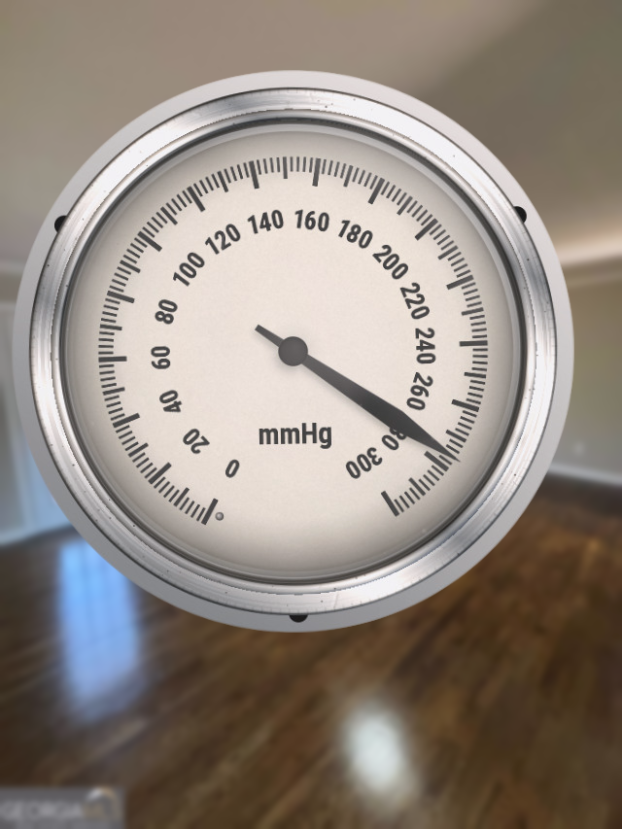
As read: **276** mmHg
